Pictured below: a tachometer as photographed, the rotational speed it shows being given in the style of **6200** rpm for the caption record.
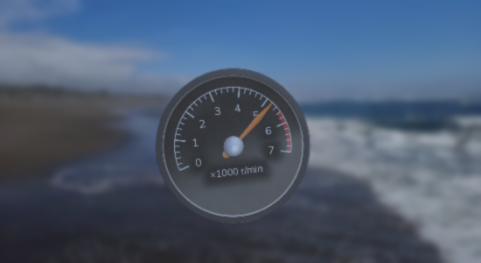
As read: **5200** rpm
